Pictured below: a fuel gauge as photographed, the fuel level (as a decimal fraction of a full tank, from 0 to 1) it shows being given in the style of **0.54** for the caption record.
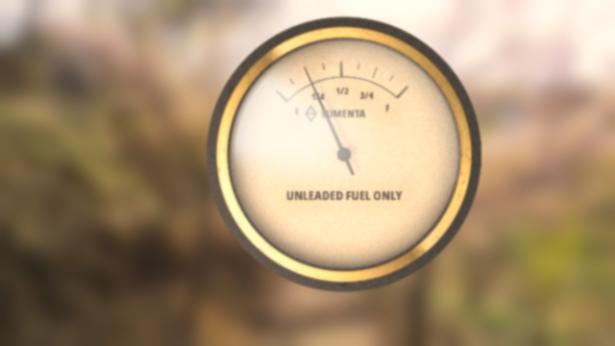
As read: **0.25**
